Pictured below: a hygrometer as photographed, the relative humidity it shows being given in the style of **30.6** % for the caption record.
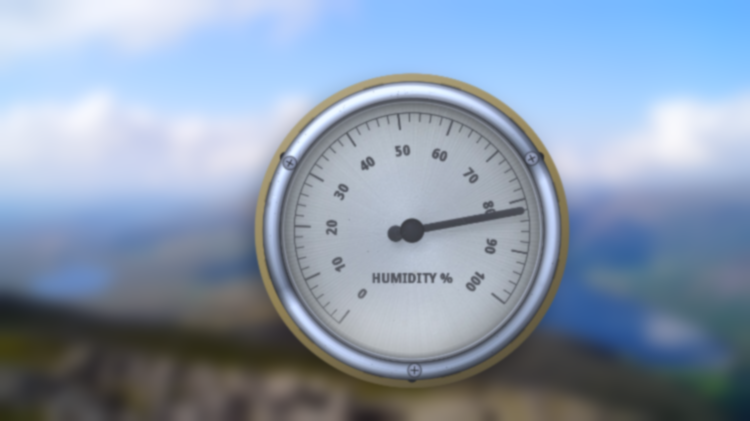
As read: **82** %
